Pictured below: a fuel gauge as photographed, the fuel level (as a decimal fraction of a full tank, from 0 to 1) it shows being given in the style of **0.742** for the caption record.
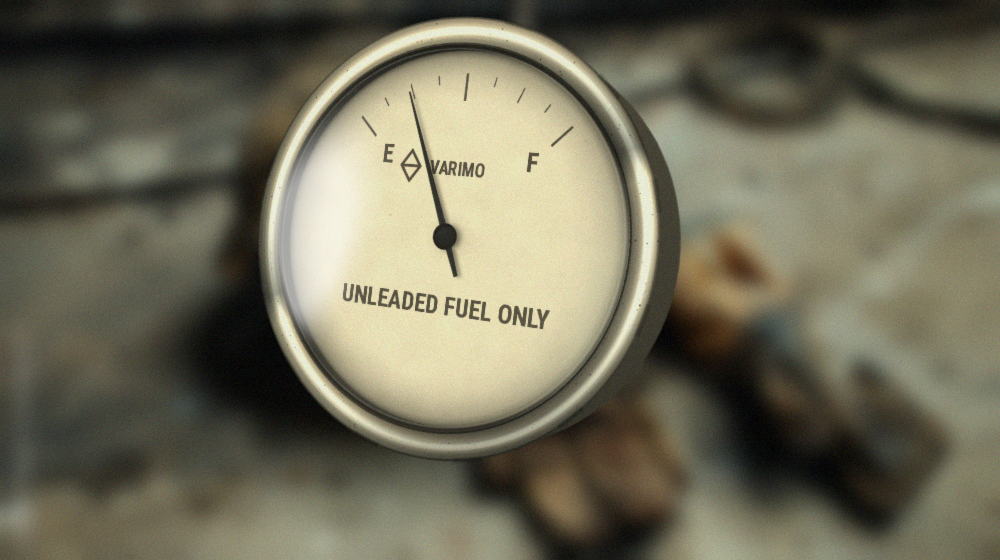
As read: **0.25**
